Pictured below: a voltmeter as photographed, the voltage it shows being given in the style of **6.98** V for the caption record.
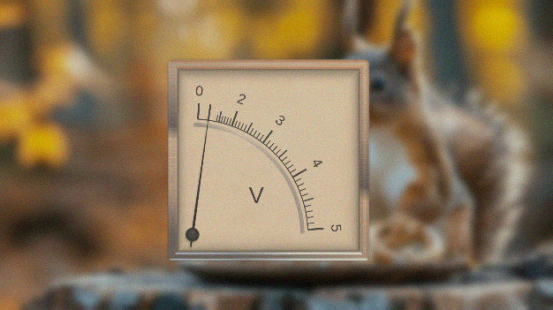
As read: **1** V
